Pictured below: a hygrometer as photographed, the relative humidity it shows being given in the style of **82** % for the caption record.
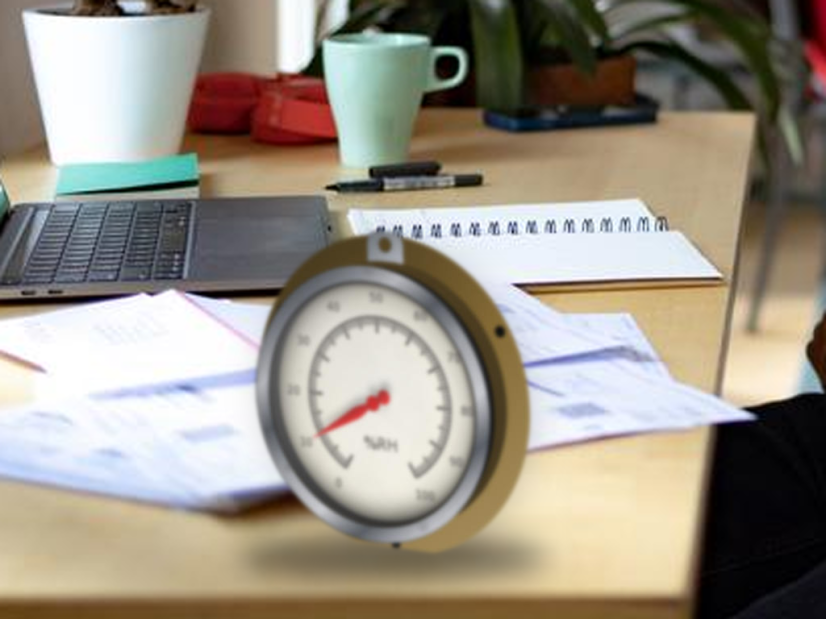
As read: **10** %
